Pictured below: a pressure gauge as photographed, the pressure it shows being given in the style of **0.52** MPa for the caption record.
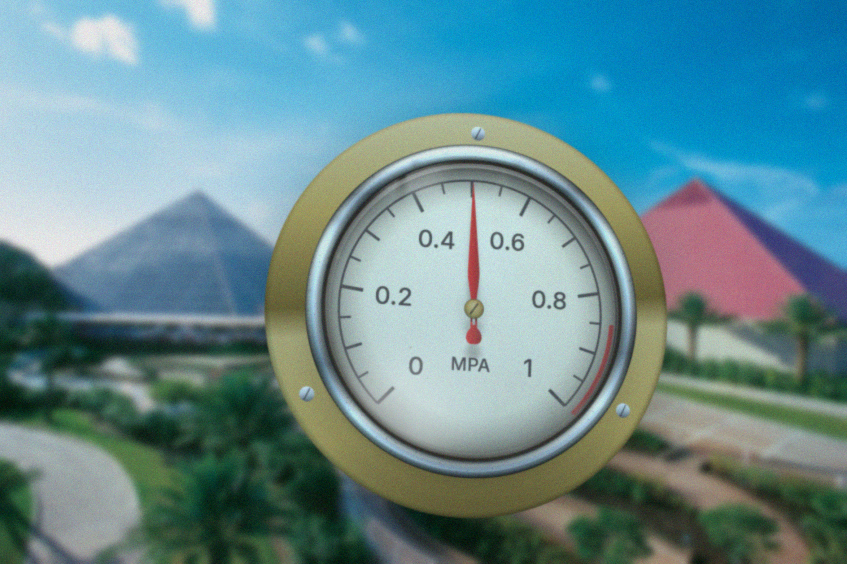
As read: **0.5** MPa
